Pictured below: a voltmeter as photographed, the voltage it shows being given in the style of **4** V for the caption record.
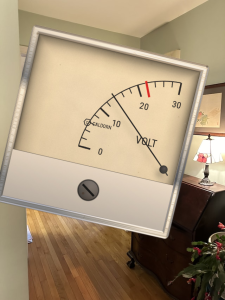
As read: **14** V
